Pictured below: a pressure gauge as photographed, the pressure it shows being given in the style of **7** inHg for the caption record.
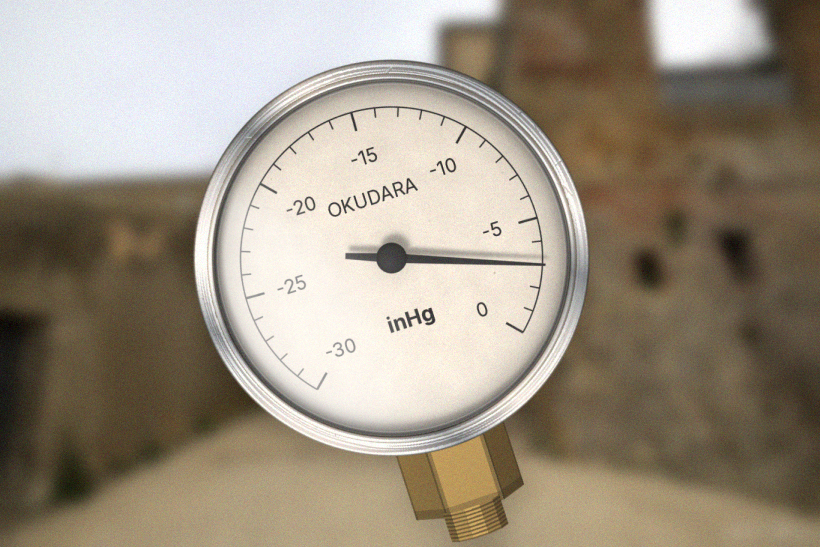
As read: **-3** inHg
